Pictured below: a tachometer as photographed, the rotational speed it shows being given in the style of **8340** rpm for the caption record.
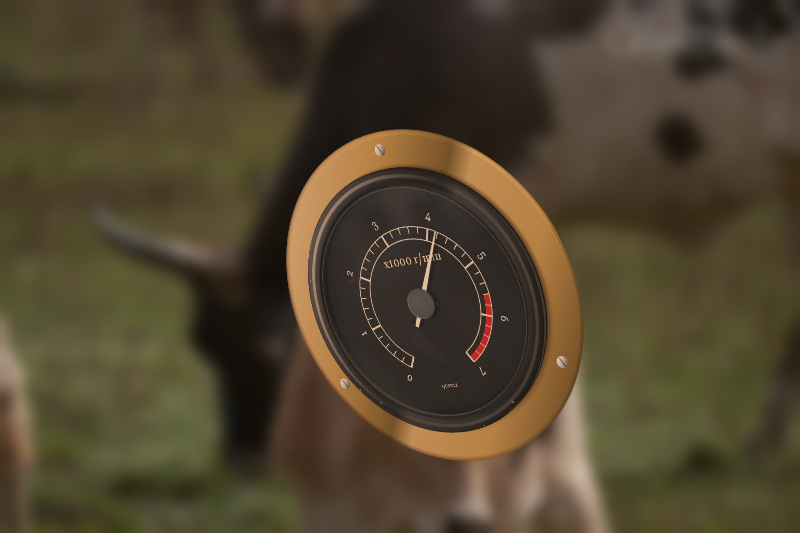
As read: **4200** rpm
